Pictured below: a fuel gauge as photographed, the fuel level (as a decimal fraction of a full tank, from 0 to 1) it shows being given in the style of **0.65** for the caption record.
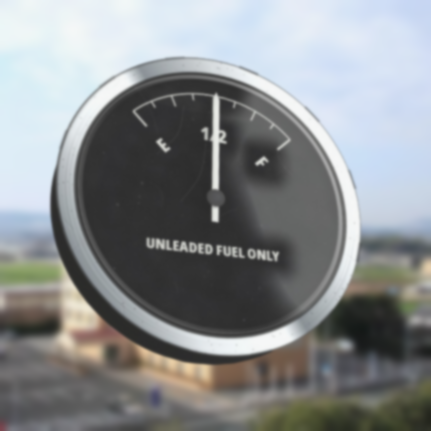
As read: **0.5**
